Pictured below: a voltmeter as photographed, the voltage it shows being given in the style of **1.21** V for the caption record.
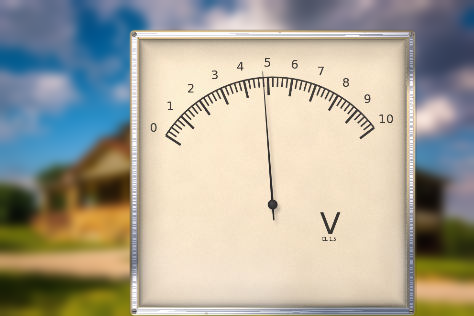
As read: **4.8** V
